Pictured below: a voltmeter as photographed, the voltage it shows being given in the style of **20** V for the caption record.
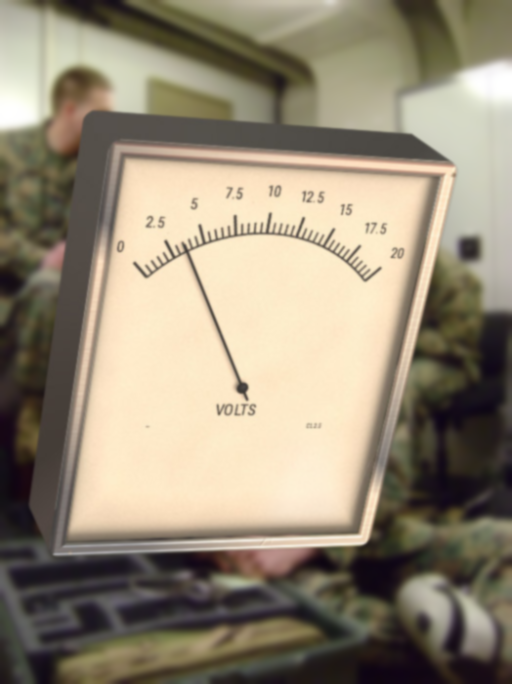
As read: **3.5** V
